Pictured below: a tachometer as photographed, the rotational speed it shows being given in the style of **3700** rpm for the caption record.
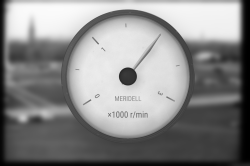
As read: **2000** rpm
